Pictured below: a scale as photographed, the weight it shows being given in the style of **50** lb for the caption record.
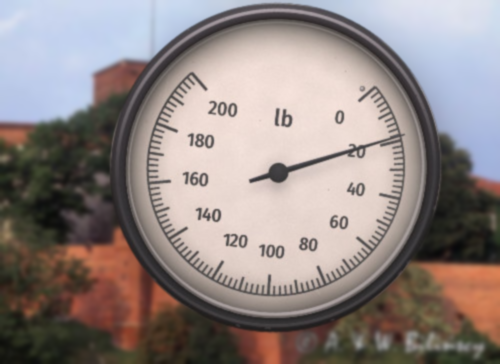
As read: **18** lb
